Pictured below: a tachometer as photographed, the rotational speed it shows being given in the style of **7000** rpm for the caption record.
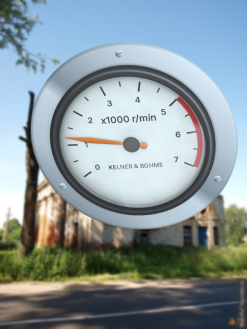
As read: **1250** rpm
